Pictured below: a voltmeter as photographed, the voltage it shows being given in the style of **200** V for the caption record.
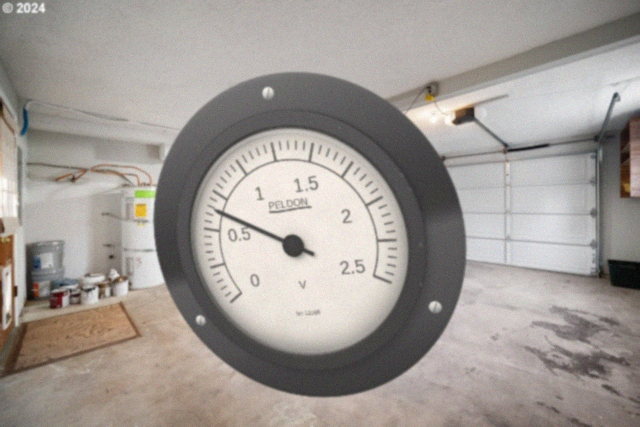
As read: **0.65** V
